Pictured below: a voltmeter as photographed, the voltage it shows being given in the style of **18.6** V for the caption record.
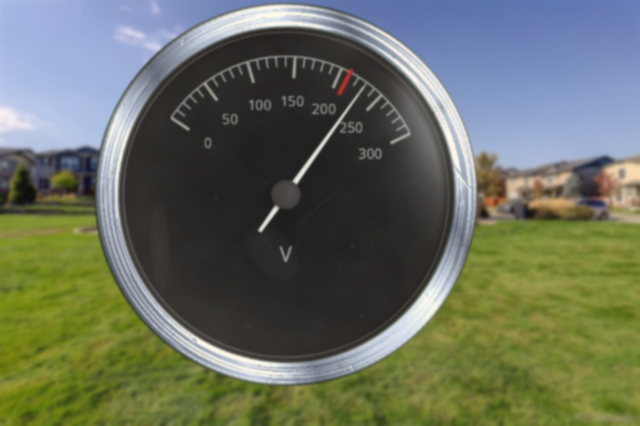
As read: **230** V
